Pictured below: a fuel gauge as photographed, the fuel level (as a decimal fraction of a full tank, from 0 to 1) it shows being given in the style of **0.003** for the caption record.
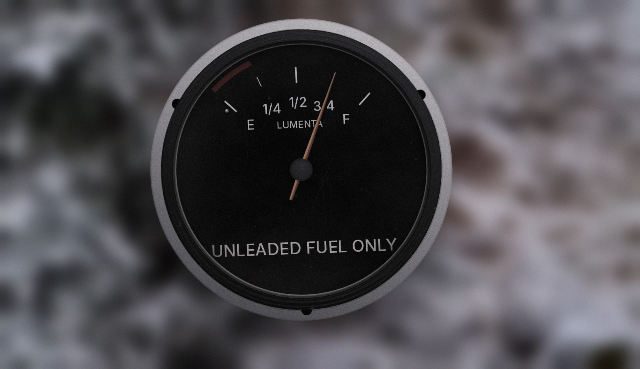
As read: **0.75**
